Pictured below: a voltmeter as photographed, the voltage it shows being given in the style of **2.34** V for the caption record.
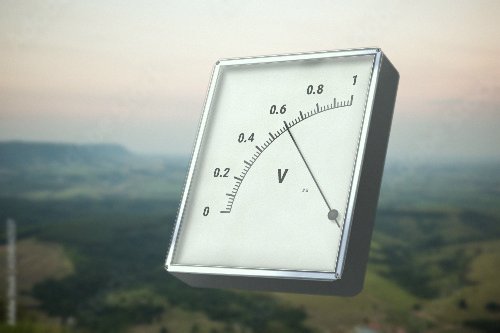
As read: **0.6** V
